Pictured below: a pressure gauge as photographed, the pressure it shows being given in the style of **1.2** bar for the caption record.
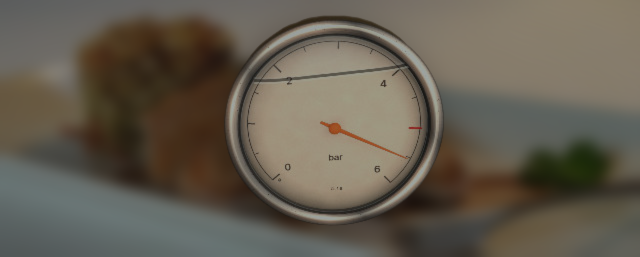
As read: **5.5** bar
